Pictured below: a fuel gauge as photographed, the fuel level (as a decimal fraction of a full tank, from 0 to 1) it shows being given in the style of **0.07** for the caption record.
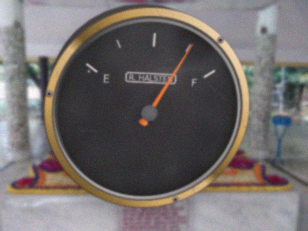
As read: **0.75**
